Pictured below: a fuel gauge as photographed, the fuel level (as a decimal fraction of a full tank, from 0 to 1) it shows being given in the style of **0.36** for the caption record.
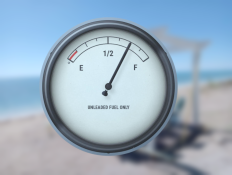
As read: **0.75**
